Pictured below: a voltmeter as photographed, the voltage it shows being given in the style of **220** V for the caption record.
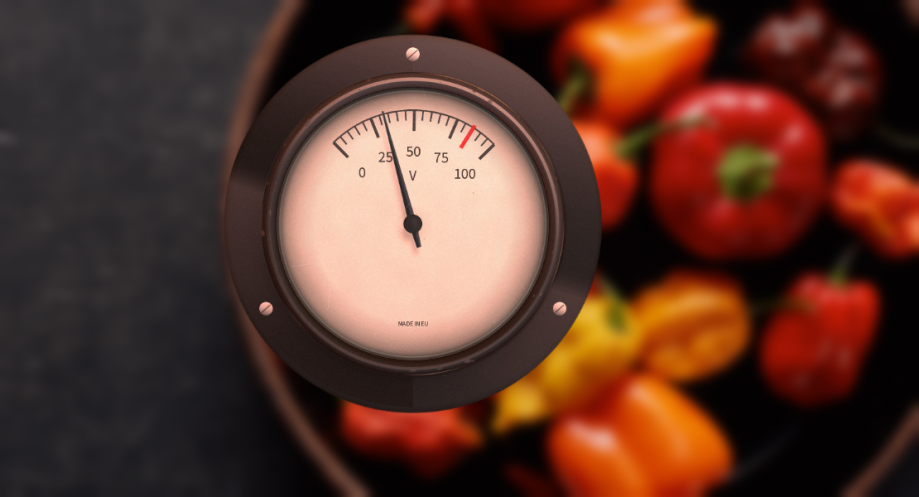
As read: **32.5** V
